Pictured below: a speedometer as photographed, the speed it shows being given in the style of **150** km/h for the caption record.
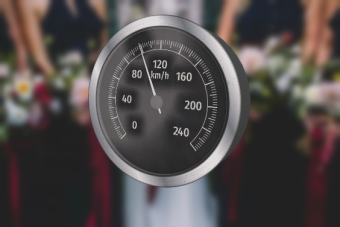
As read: **100** km/h
